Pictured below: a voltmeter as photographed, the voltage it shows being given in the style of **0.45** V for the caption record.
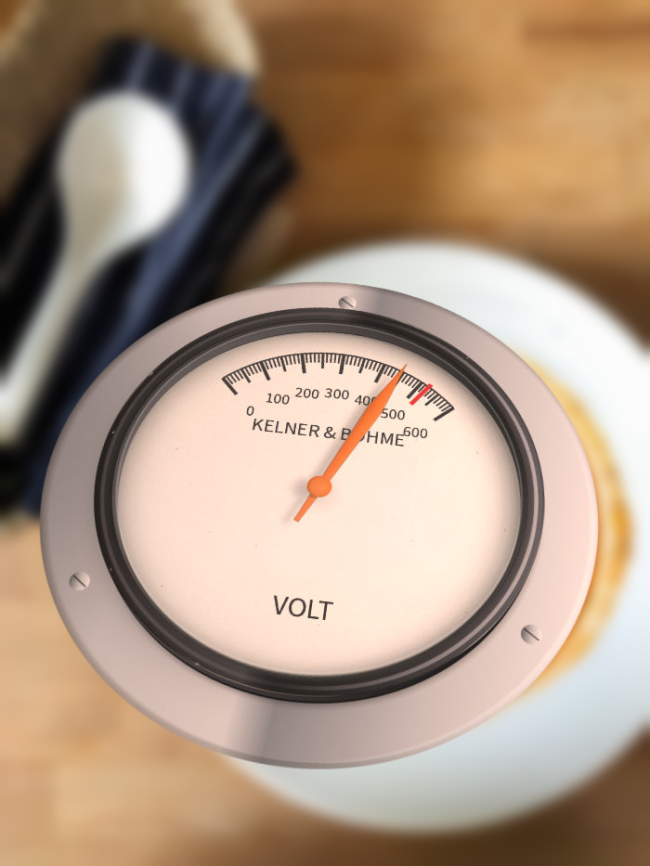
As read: **450** V
